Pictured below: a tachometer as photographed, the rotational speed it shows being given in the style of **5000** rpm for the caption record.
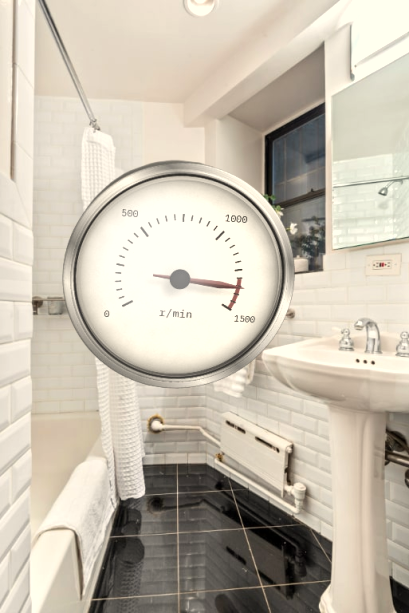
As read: **1350** rpm
